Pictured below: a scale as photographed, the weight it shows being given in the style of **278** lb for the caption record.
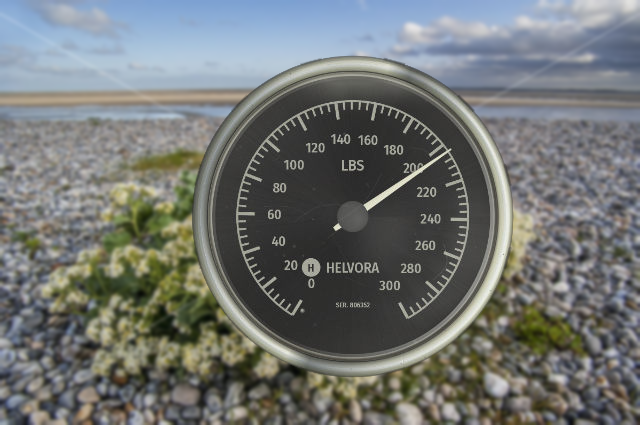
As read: **204** lb
